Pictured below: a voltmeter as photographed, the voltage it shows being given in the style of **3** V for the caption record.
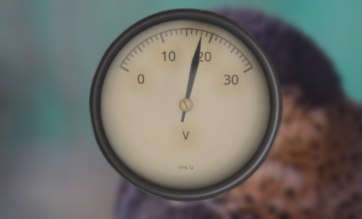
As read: **18** V
